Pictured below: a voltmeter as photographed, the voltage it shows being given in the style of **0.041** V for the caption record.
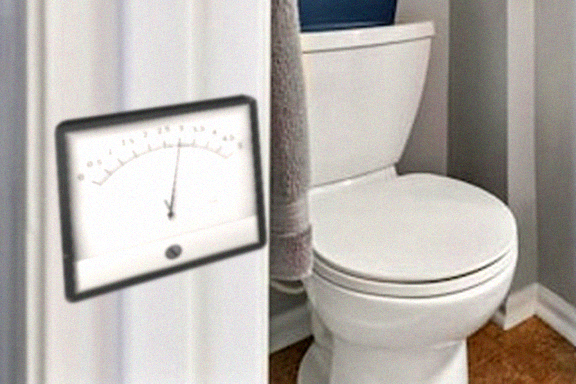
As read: **3** V
